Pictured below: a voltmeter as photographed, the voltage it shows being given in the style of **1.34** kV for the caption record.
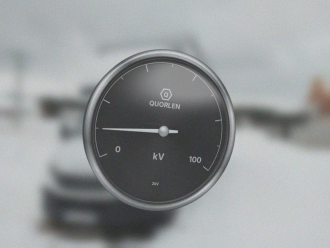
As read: **10** kV
